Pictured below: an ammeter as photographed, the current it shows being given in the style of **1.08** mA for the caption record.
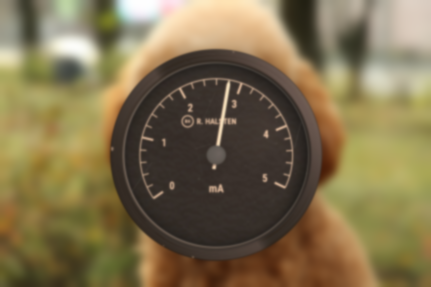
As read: **2.8** mA
